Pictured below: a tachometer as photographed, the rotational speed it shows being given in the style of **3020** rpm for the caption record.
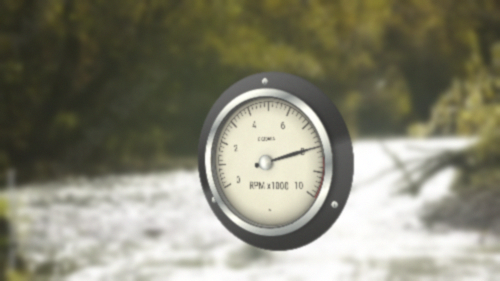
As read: **8000** rpm
